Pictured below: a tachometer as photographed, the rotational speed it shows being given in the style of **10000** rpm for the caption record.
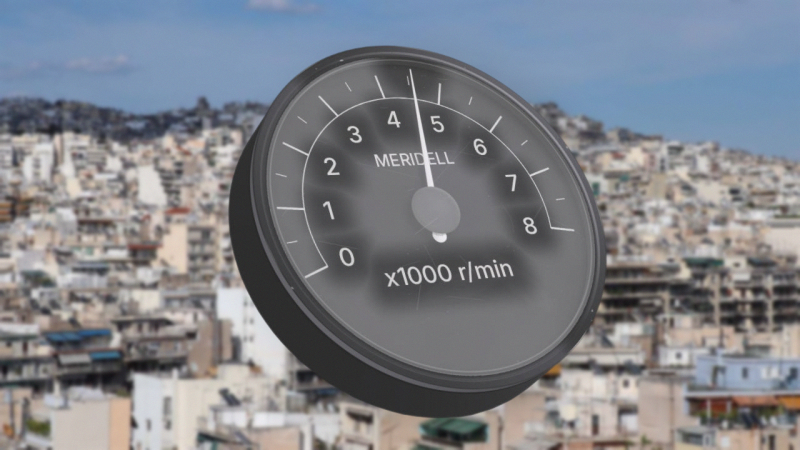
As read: **4500** rpm
